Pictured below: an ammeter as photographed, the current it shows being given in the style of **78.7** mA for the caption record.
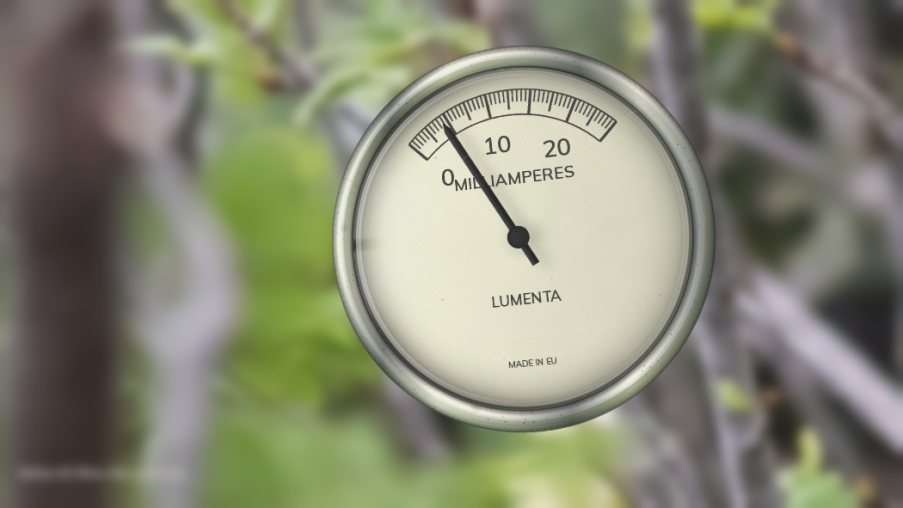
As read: **4.5** mA
